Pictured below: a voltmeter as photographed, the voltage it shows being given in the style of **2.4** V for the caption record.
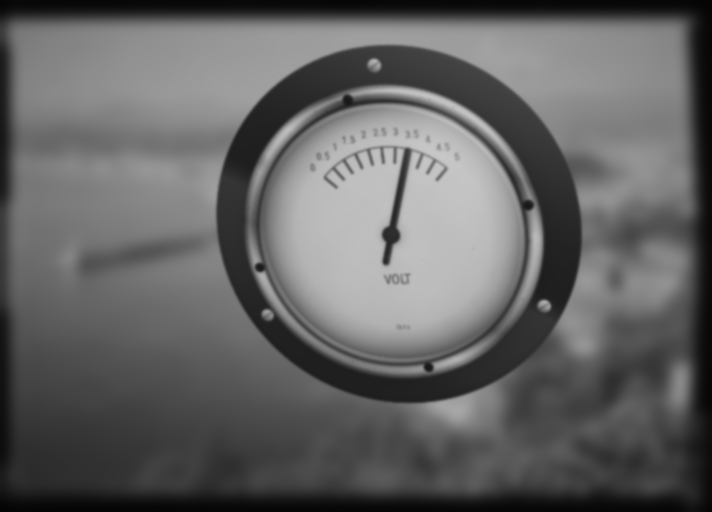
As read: **3.5** V
